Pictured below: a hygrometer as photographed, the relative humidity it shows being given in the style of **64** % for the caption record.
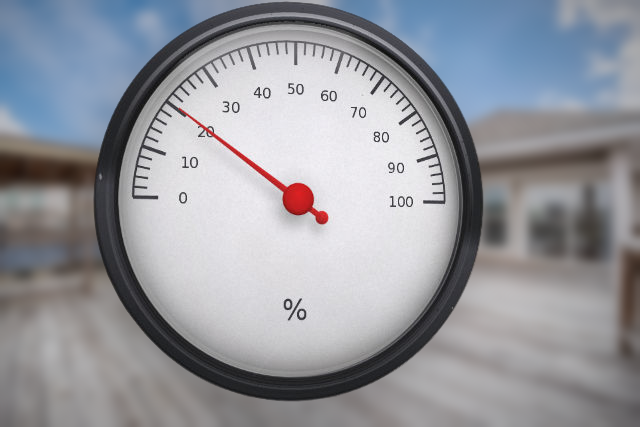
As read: **20** %
